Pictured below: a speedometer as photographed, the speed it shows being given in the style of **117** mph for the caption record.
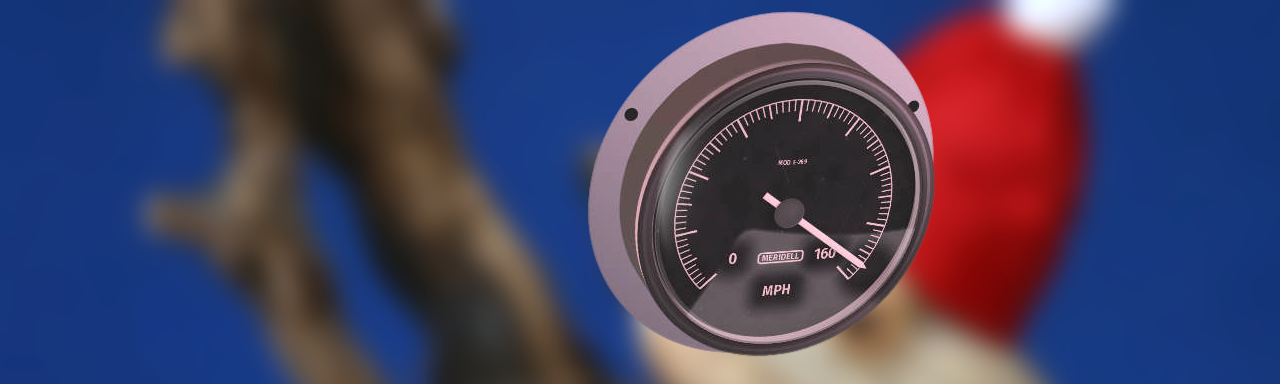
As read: **154** mph
